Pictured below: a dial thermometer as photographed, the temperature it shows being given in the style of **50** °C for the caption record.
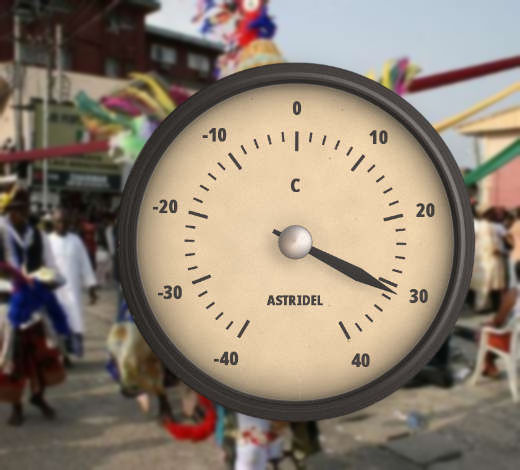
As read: **31** °C
